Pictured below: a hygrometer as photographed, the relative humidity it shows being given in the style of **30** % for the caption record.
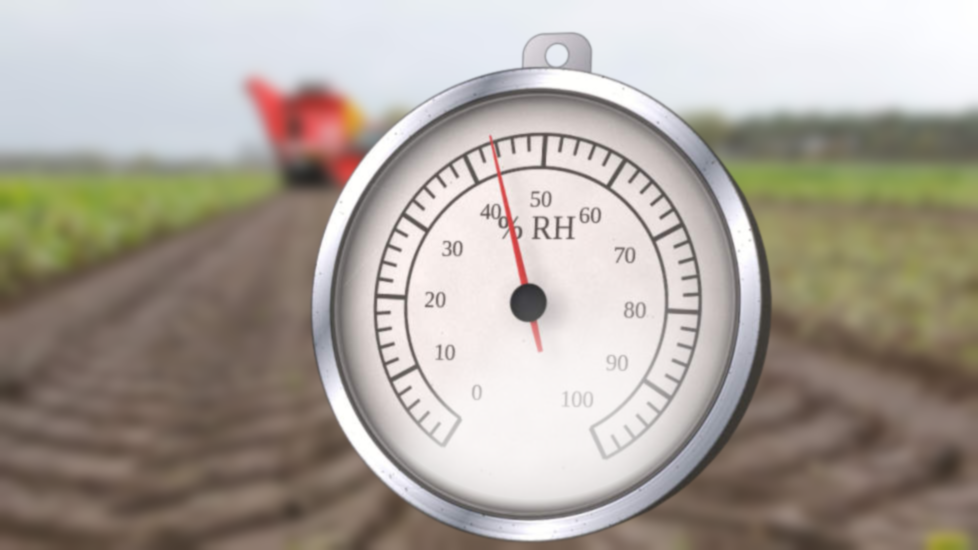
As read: **44** %
